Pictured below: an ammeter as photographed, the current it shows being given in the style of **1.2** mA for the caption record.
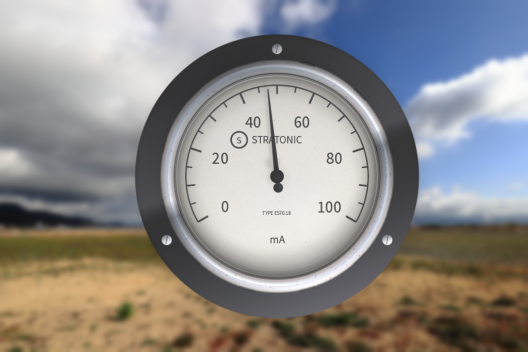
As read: **47.5** mA
